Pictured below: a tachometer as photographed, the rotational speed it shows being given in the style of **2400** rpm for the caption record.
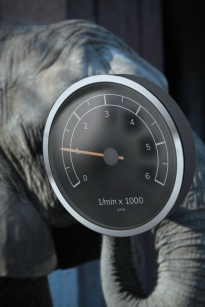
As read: **1000** rpm
